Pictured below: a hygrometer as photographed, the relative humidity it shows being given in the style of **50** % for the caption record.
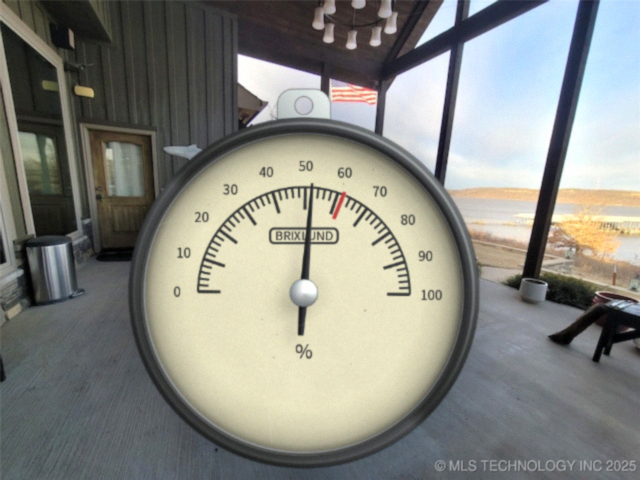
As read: **52** %
